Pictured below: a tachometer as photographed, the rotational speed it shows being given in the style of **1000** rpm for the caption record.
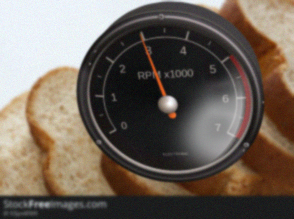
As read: **3000** rpm
